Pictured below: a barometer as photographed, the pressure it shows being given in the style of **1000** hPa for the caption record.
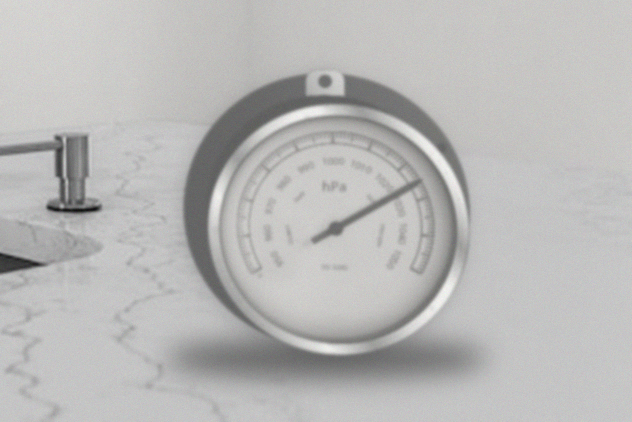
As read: **1025** hPa
